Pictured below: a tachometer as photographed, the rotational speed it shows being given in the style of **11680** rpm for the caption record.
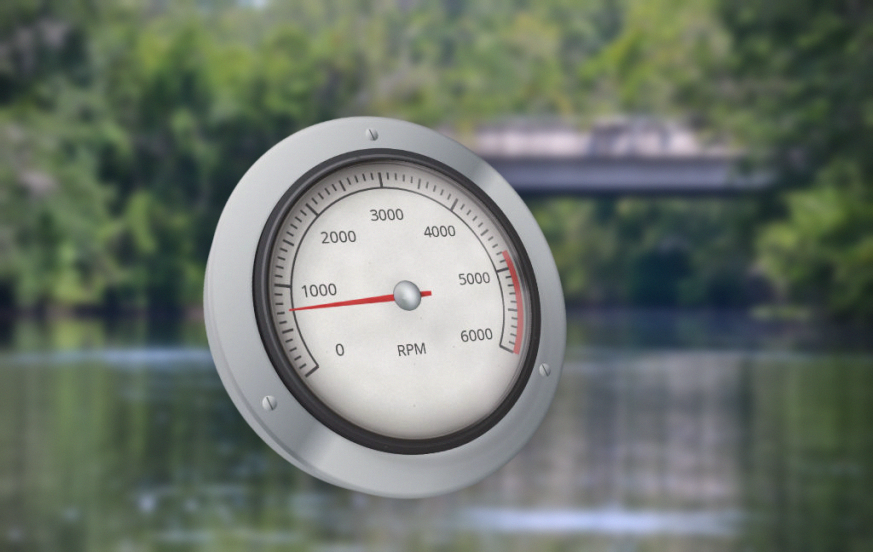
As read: **700** rpm
